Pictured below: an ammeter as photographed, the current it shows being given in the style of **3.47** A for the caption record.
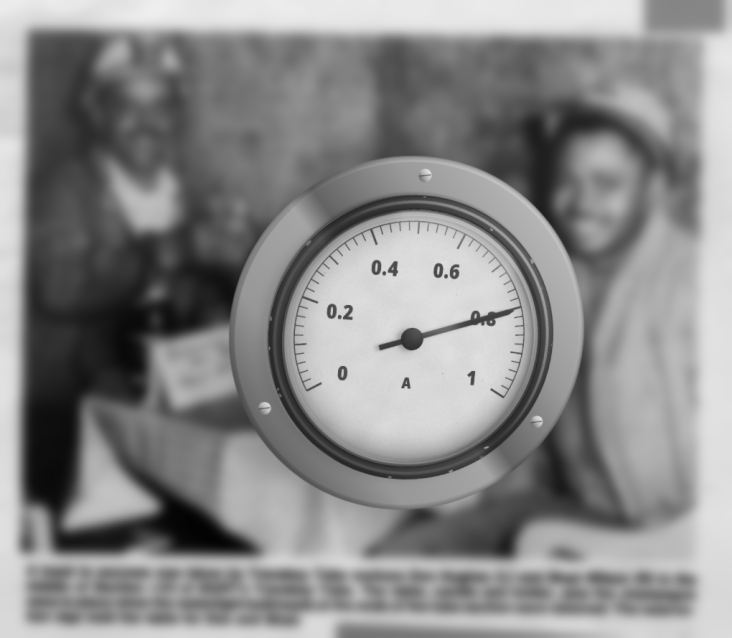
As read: **0.8** A
